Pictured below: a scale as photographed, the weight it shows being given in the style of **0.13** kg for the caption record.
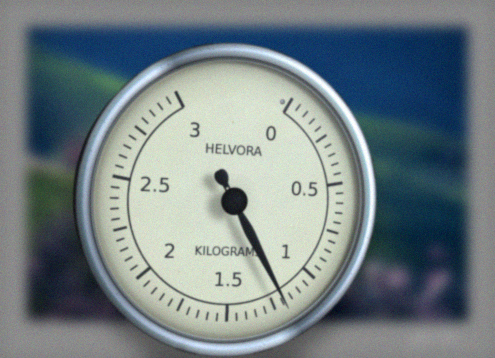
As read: **1.2** kg
